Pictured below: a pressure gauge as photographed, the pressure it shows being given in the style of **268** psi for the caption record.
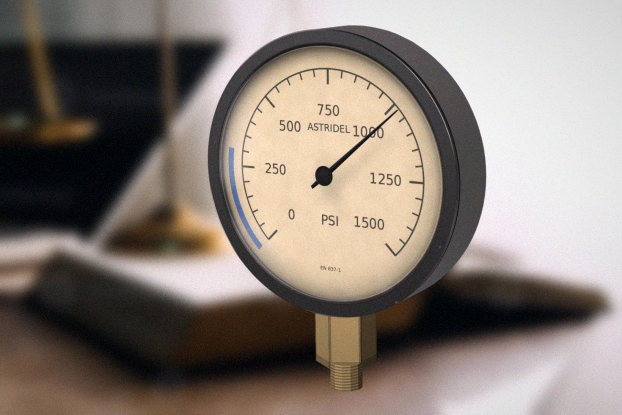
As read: **1025** psi
